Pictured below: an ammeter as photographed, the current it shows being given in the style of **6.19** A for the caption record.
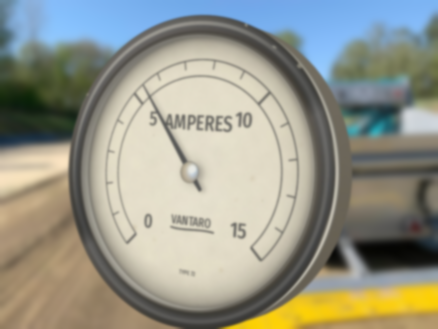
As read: **5.5** A
